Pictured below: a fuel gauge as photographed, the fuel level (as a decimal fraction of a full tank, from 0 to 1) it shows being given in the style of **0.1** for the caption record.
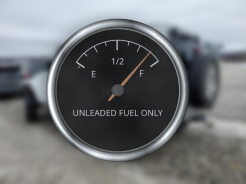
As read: **0.875**
